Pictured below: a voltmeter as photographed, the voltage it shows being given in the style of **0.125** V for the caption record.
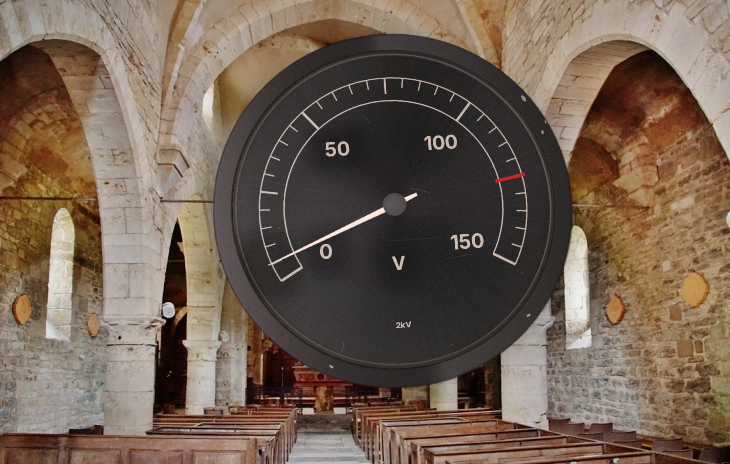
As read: **5** V
